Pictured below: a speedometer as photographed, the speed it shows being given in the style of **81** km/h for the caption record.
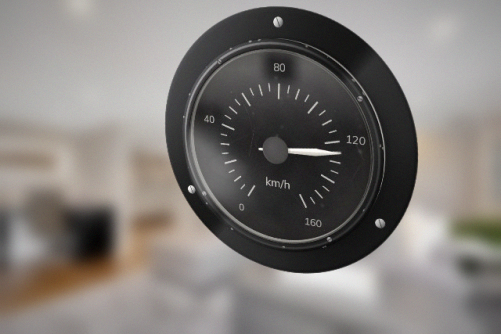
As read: **125** km/h
